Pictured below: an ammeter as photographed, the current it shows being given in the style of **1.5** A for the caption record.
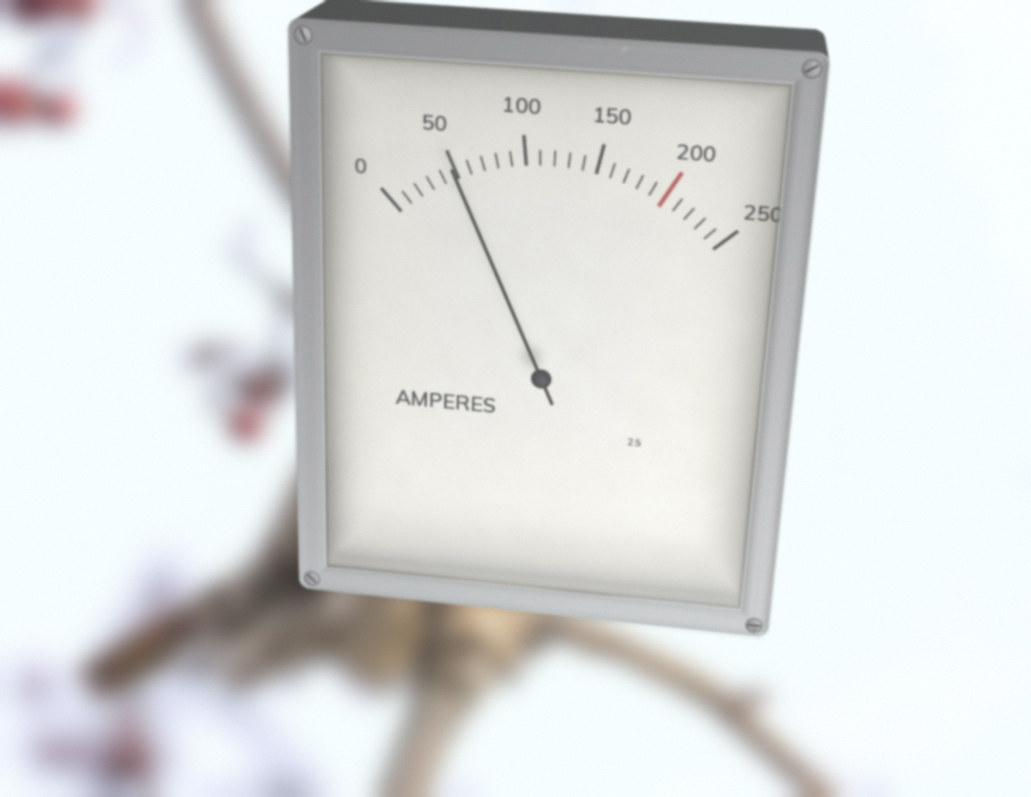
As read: **50** A
